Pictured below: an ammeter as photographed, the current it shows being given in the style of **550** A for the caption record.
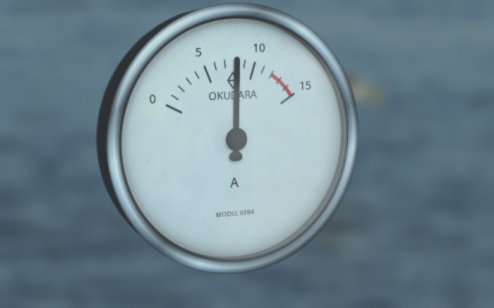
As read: **8** A
